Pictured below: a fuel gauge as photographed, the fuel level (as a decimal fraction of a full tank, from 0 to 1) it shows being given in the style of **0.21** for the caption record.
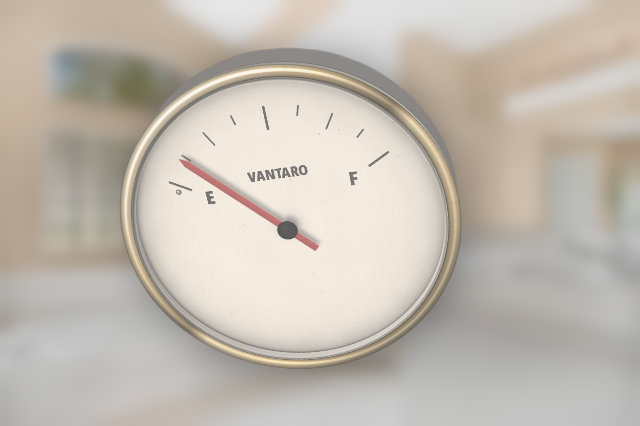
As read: **0.125**
